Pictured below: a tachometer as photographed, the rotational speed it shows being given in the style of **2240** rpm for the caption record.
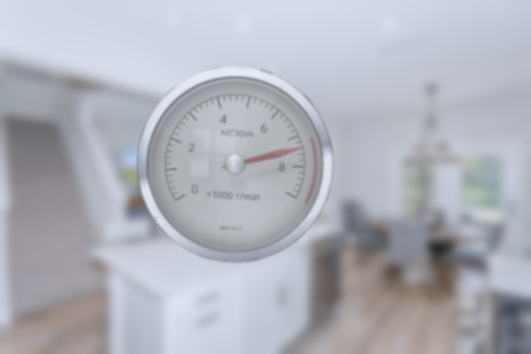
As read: **7400** rpm
